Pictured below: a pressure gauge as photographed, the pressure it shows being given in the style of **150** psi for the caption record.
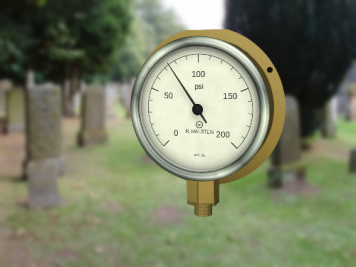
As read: **75** psi
